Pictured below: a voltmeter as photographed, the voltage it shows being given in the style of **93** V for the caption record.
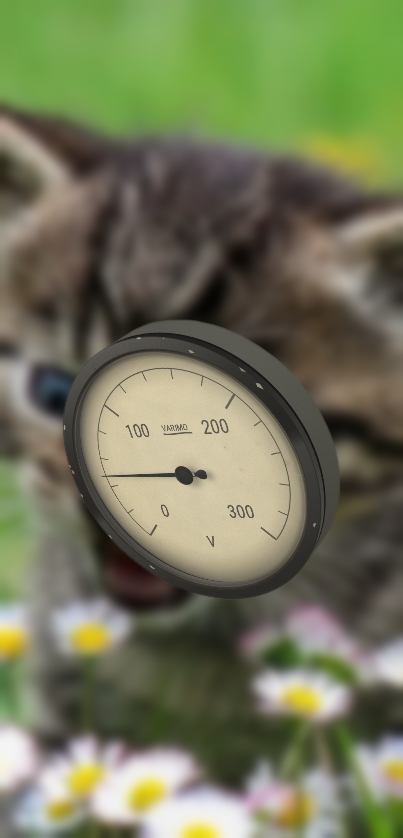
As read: **50** V
